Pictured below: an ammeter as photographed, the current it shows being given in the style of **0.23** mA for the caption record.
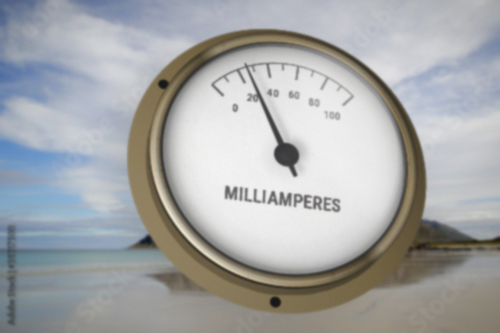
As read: **25** mA
